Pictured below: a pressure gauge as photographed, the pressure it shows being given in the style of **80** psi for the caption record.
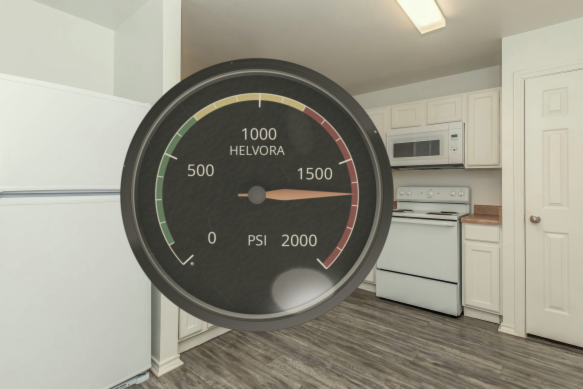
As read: **1650** psi
